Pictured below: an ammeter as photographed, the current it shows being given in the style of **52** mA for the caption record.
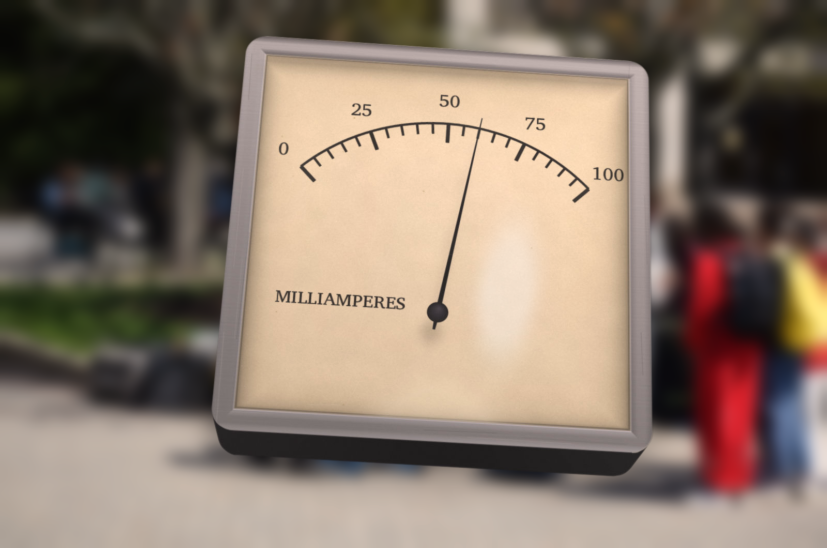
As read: **60** mA
